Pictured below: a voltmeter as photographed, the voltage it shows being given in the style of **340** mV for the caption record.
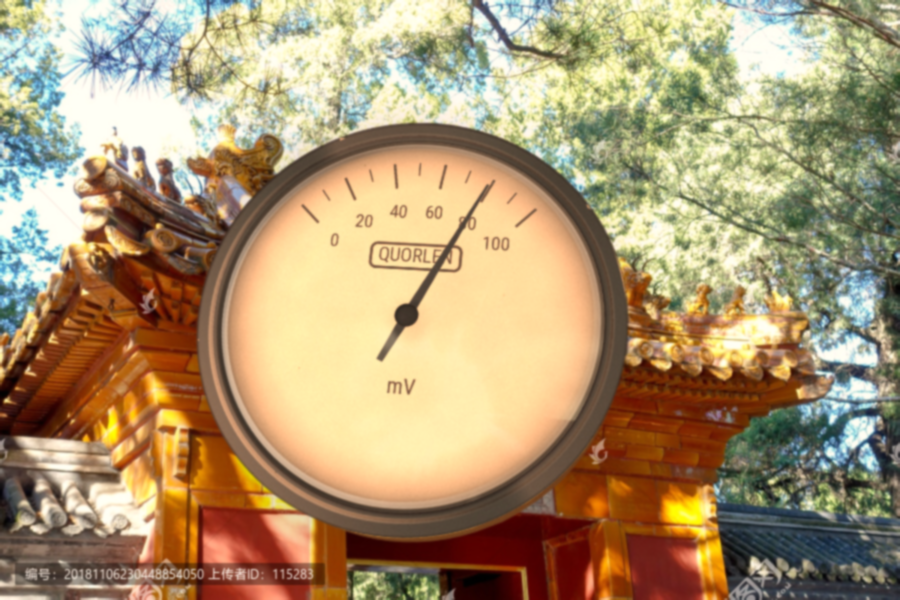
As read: **80** mV
